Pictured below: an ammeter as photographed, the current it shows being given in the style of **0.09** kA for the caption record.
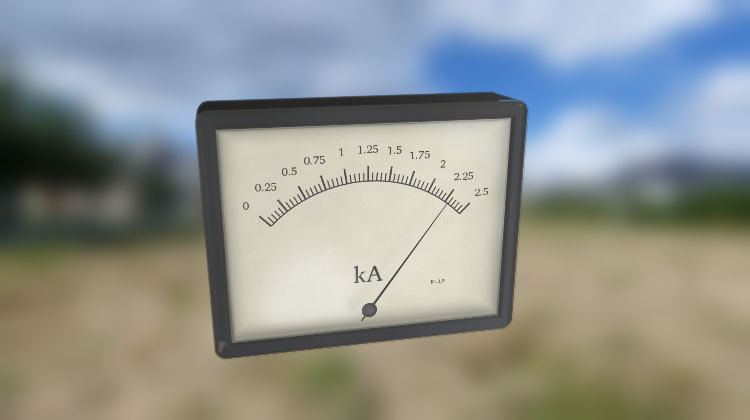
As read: **2.25** kA
